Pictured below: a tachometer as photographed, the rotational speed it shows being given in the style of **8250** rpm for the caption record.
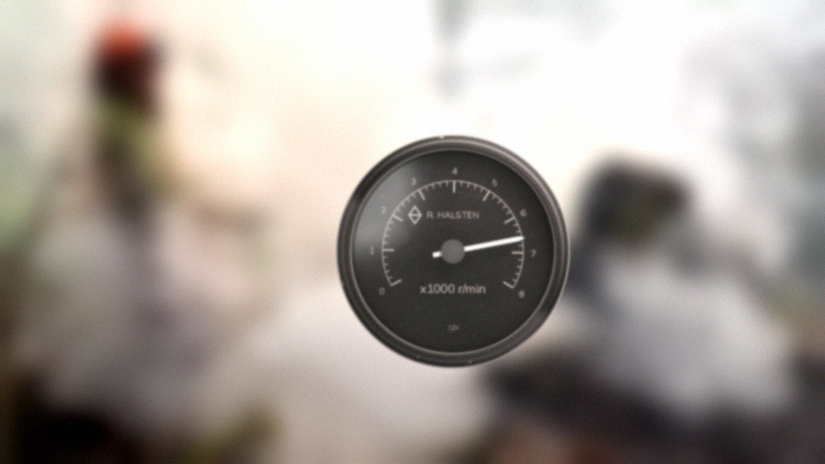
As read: **6600** rpm
